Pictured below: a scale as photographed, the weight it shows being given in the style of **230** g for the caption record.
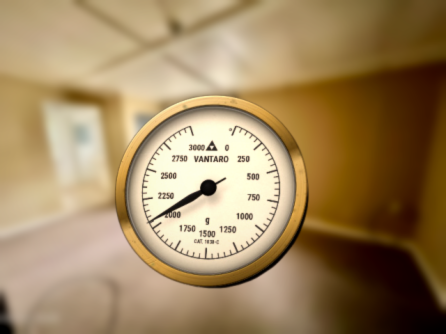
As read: **2050** g
